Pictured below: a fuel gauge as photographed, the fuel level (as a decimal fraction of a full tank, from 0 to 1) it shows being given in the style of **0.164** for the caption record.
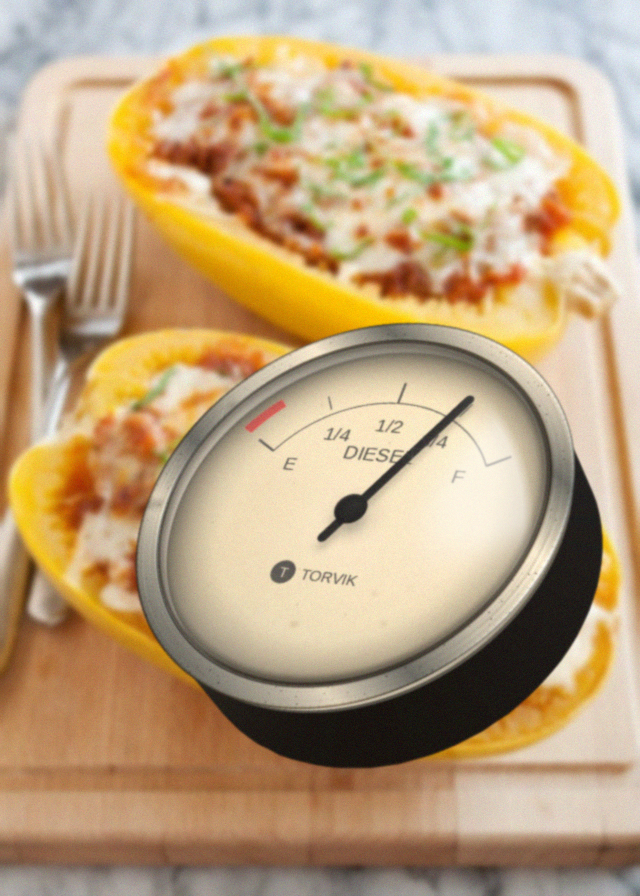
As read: **0.75**
